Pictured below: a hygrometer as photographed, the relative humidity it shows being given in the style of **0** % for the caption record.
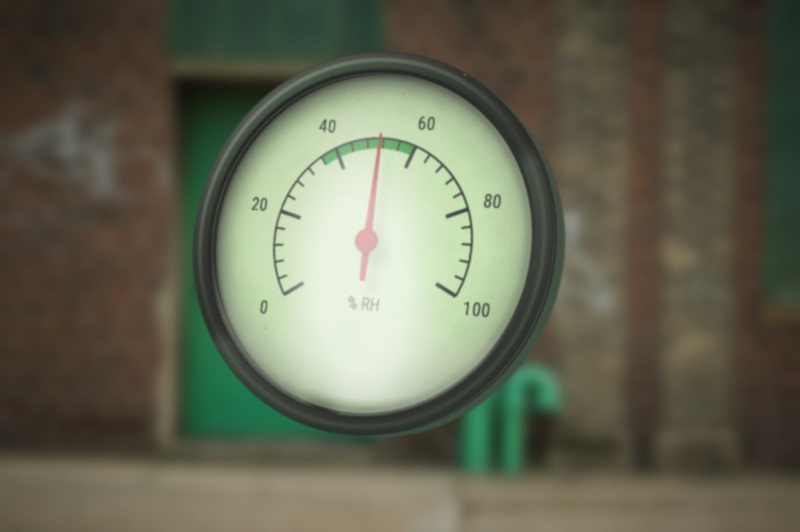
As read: **52** %
